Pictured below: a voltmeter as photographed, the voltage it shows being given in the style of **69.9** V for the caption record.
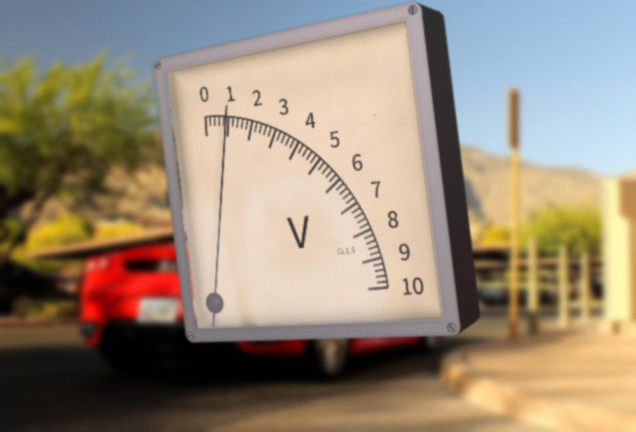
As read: **1** V
